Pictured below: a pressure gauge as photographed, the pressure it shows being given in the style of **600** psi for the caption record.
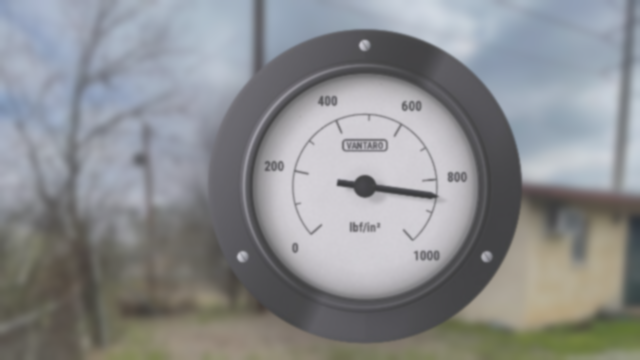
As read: **850** psi
